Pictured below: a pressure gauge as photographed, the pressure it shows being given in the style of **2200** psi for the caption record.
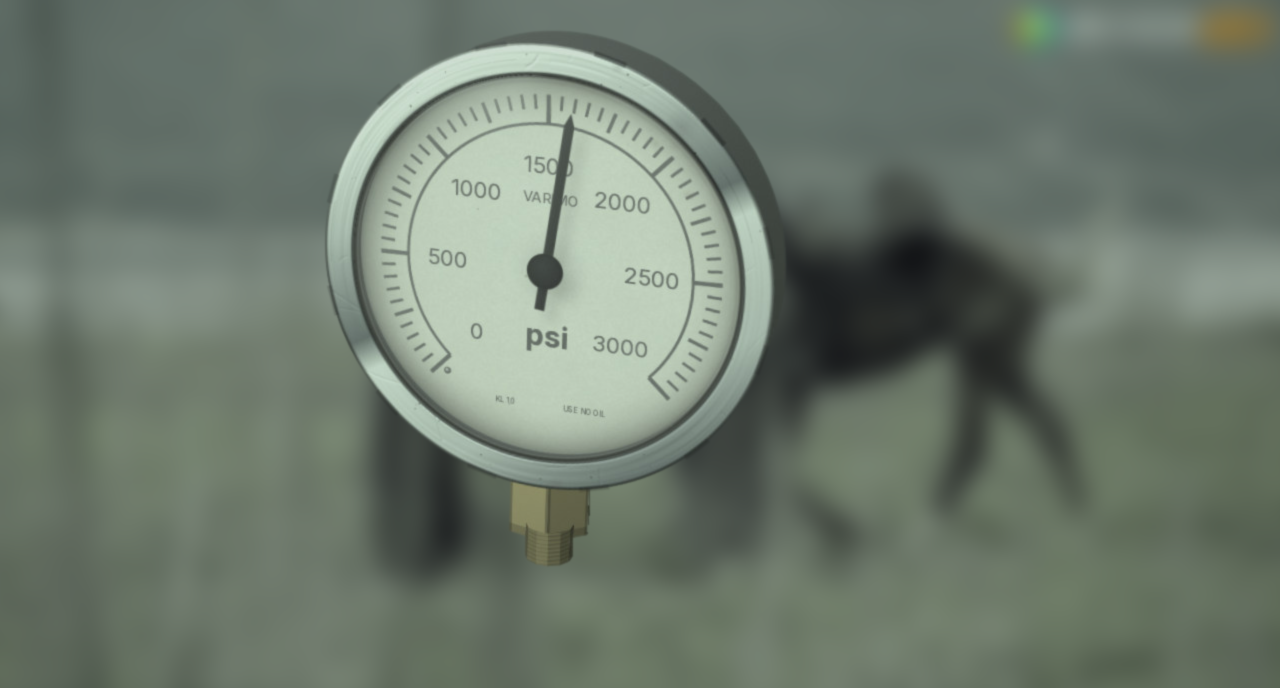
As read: **1600** psi
